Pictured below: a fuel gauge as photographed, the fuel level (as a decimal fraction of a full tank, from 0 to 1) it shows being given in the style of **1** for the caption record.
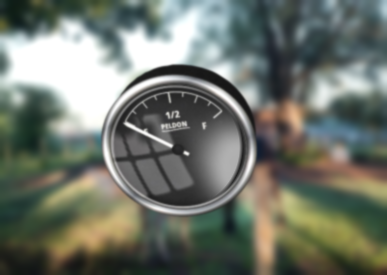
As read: **0**
